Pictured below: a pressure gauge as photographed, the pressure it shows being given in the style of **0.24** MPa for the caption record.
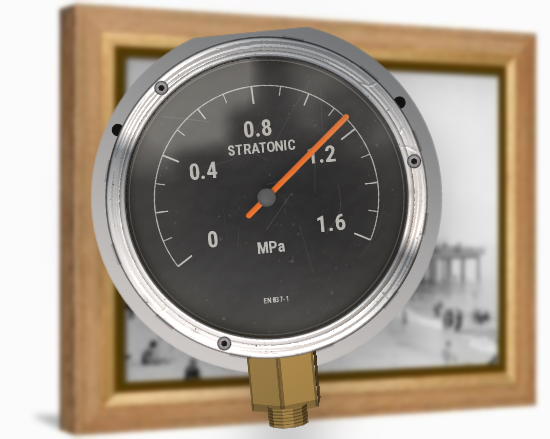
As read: **1.15** MPa
